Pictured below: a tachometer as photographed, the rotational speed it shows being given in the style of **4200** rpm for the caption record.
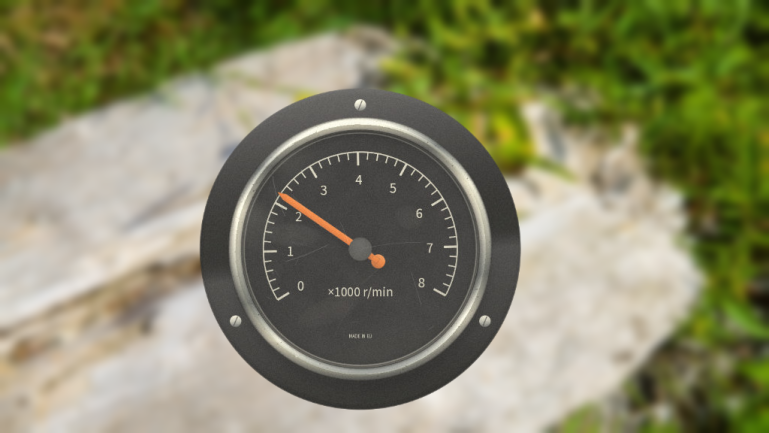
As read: **2200** rpm
